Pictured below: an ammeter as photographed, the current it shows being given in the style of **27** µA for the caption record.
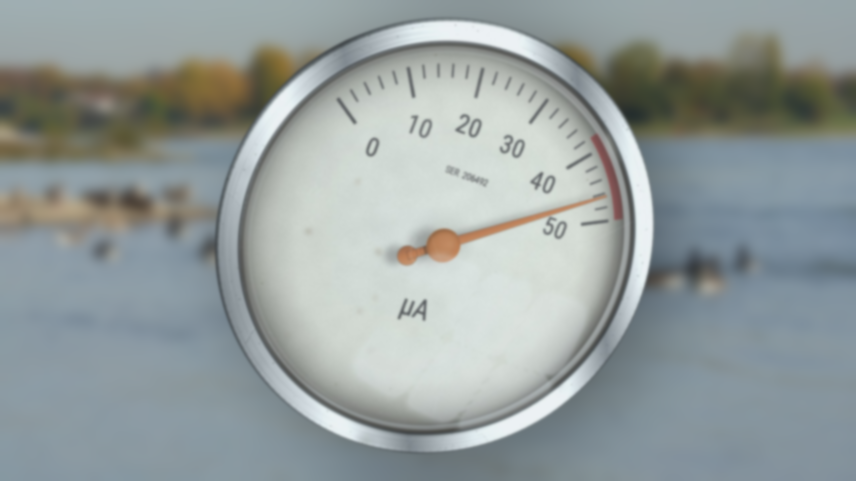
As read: **46** µA
